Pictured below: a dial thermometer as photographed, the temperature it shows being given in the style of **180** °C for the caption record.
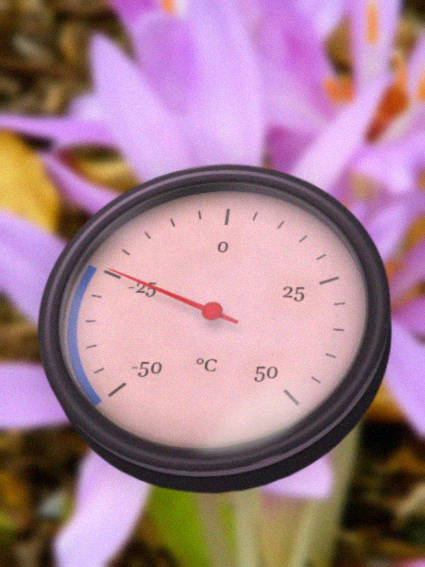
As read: **-25** °C
